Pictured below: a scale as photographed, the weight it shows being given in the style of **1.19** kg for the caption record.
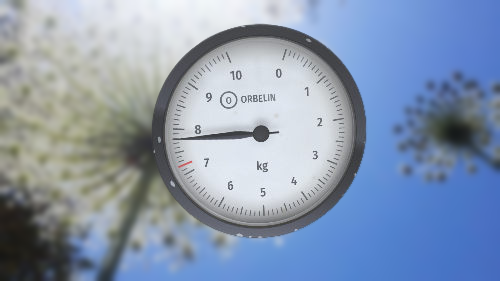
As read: **7.8** kg
